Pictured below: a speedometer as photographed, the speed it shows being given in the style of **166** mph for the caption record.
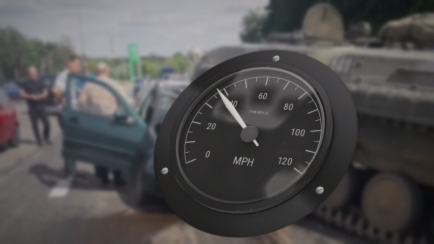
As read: **37.5** mph
